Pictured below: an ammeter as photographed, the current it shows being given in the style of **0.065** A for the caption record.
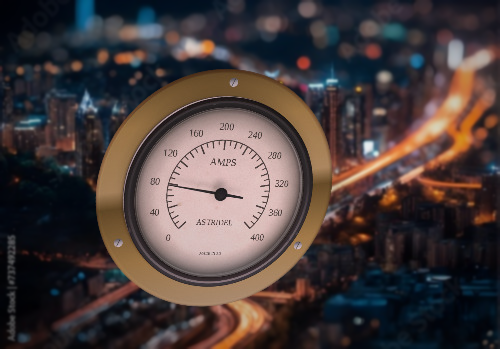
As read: **80** A
